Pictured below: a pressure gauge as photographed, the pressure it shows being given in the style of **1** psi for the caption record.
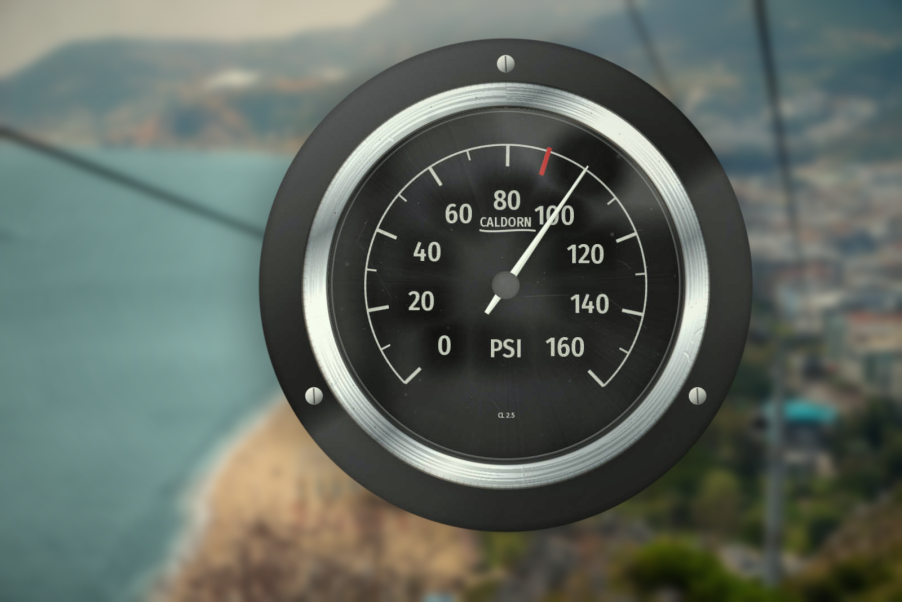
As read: **100** psi
